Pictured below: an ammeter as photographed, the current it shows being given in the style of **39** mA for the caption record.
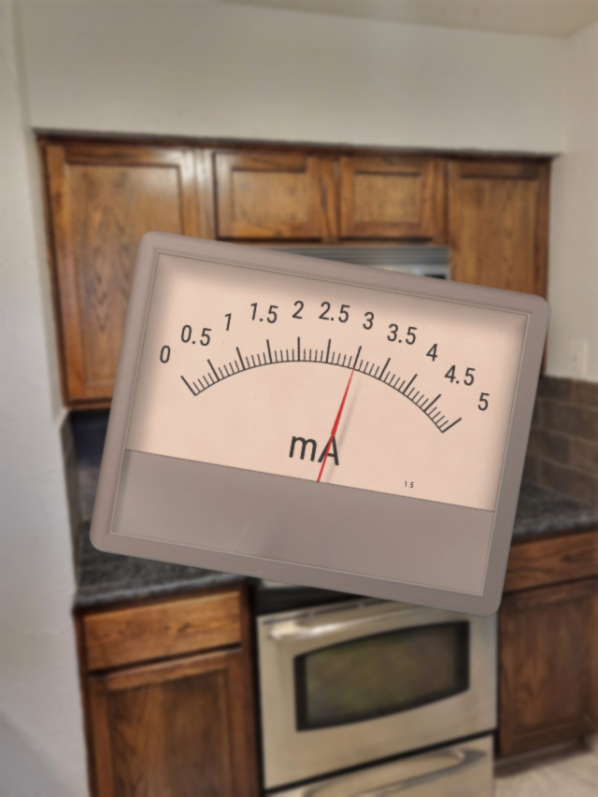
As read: **3** mA
